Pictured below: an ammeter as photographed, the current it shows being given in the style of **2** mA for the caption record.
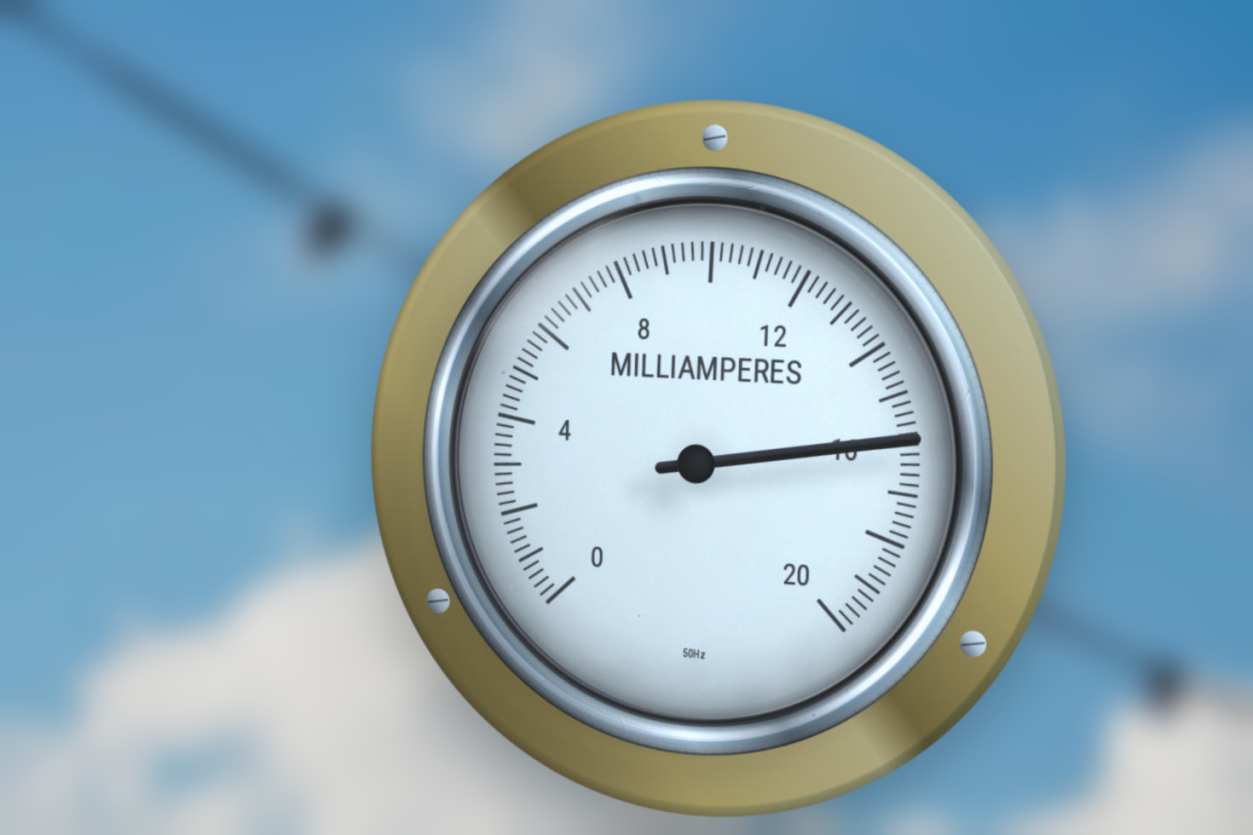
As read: **15.9** mA
